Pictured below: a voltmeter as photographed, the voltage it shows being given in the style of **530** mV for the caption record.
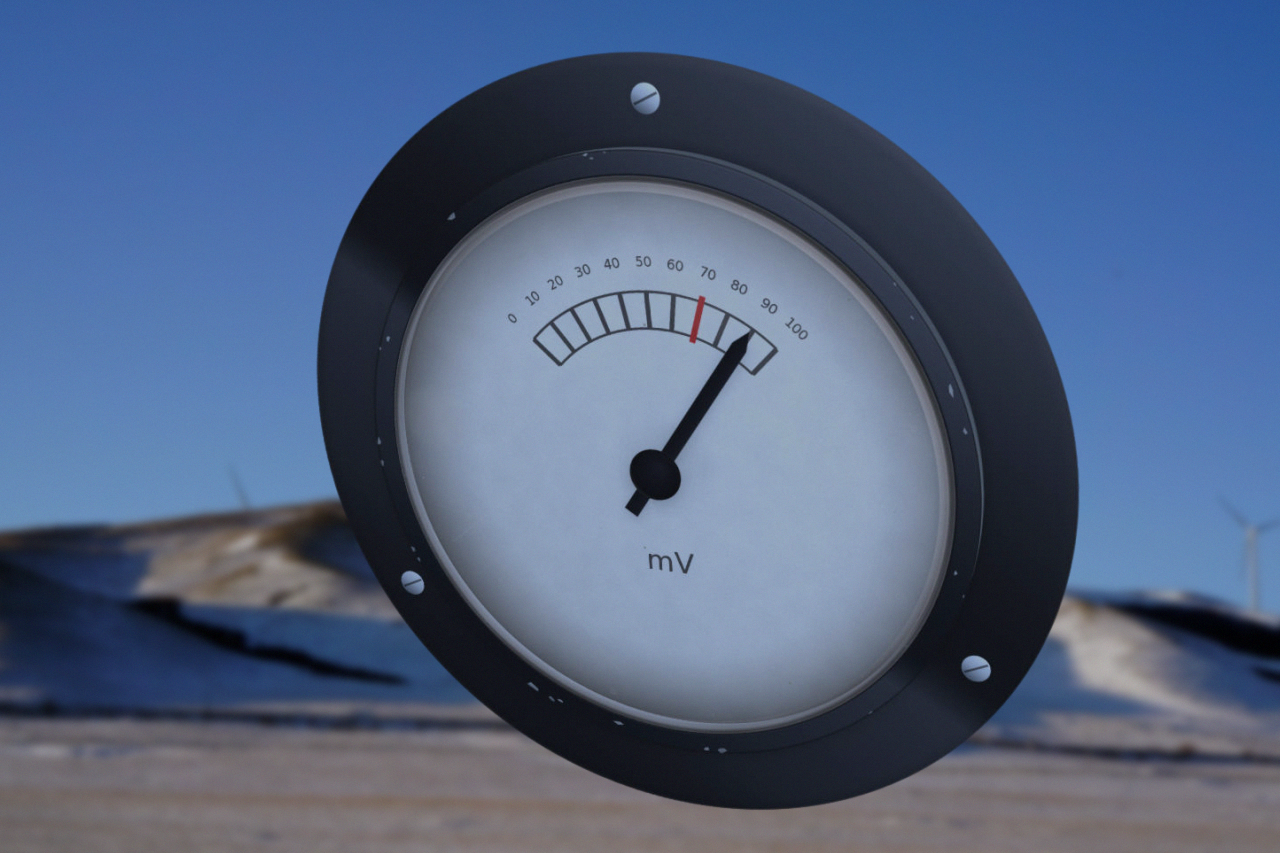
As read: **90** mV
